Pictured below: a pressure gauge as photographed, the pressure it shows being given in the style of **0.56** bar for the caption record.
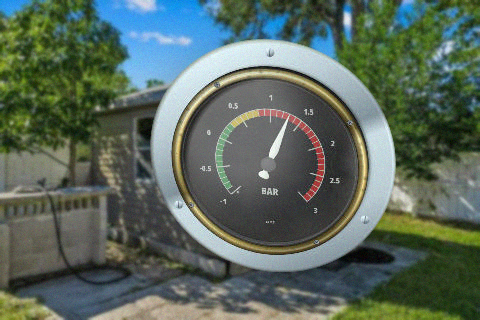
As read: **1.3** bar
